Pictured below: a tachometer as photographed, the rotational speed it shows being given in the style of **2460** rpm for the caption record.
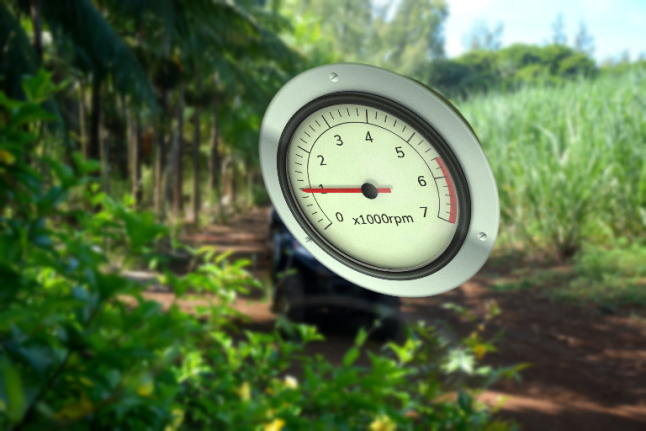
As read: **1000** rpm
